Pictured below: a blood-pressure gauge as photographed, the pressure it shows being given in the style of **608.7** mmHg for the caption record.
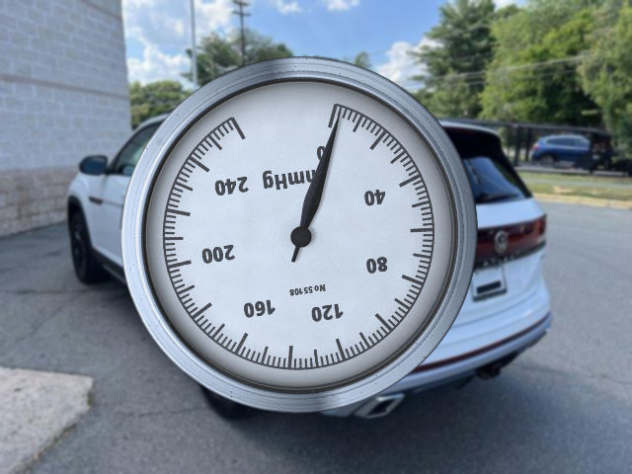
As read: **2** mmHg
